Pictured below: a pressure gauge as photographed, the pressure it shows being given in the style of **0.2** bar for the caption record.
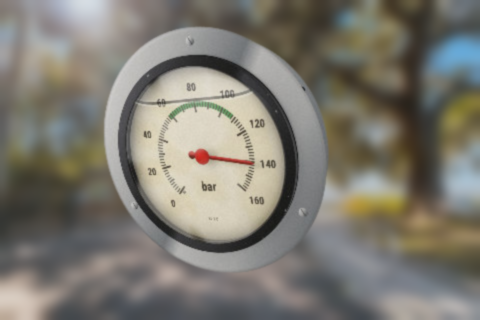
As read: **140** bar
